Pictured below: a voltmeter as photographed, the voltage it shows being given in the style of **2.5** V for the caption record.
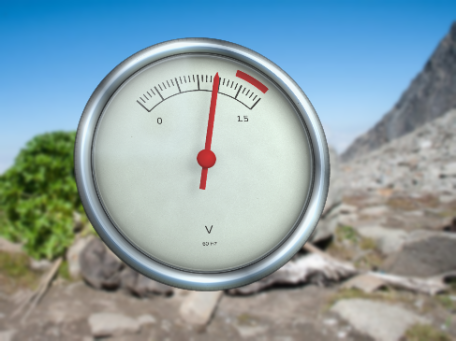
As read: **0.95** V
